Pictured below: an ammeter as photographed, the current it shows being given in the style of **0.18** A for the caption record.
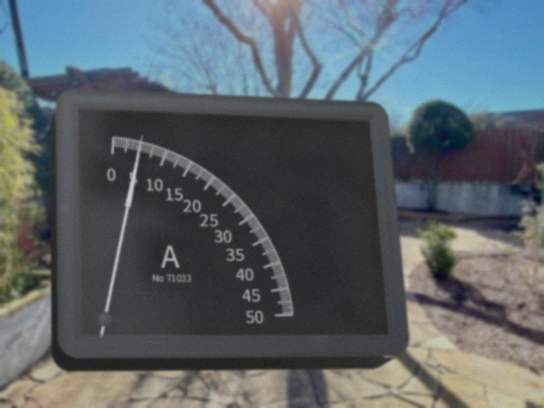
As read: **5** A
